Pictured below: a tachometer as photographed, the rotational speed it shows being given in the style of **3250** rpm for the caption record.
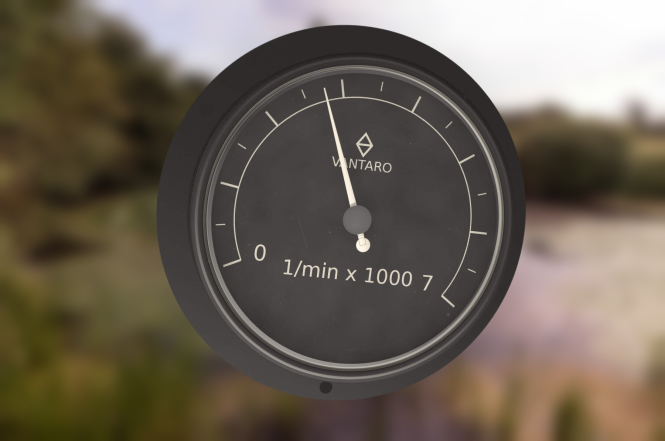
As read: **2750** rpm
